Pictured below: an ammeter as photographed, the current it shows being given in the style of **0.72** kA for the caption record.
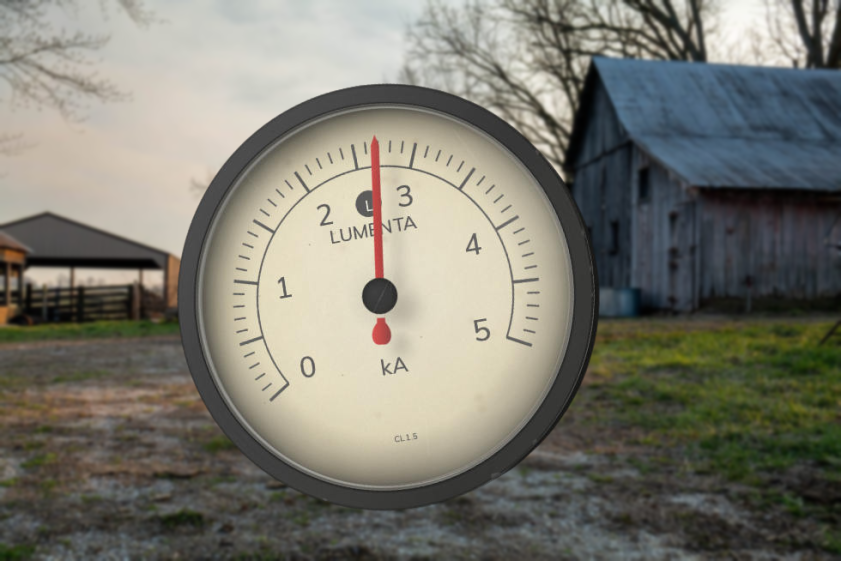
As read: **2.7** kA
